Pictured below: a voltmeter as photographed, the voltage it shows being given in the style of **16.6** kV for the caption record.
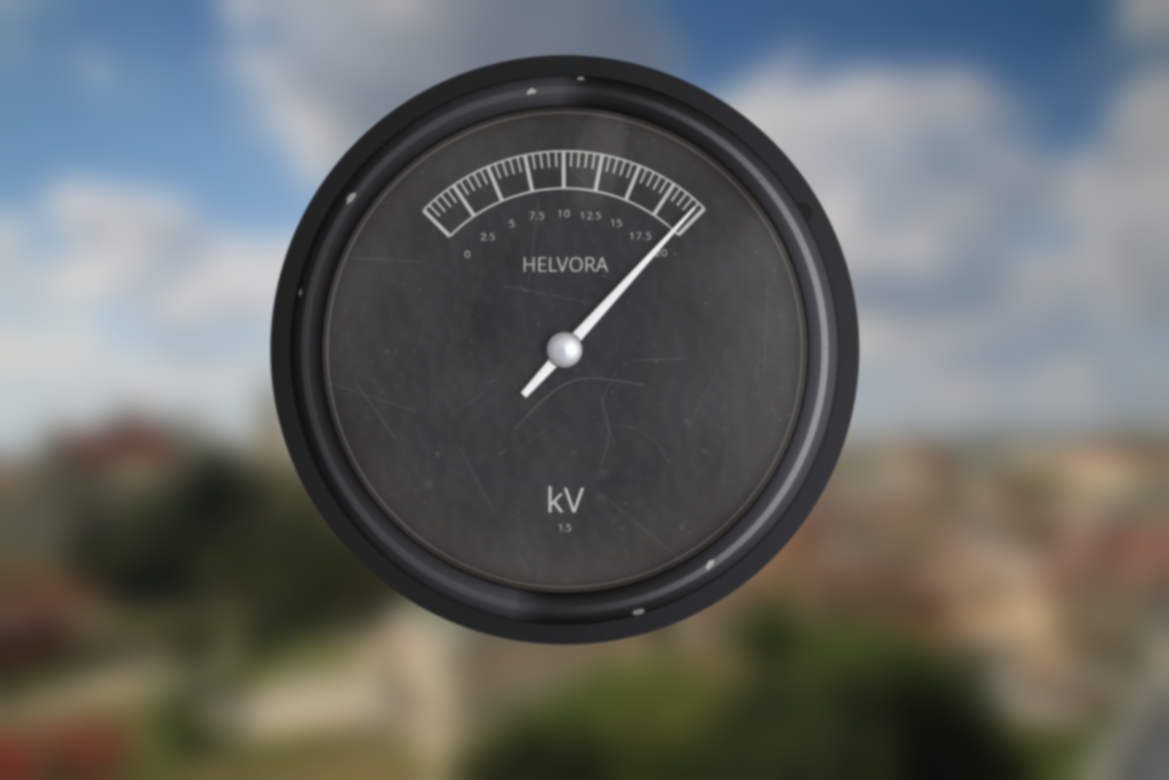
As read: **19.5** kV
